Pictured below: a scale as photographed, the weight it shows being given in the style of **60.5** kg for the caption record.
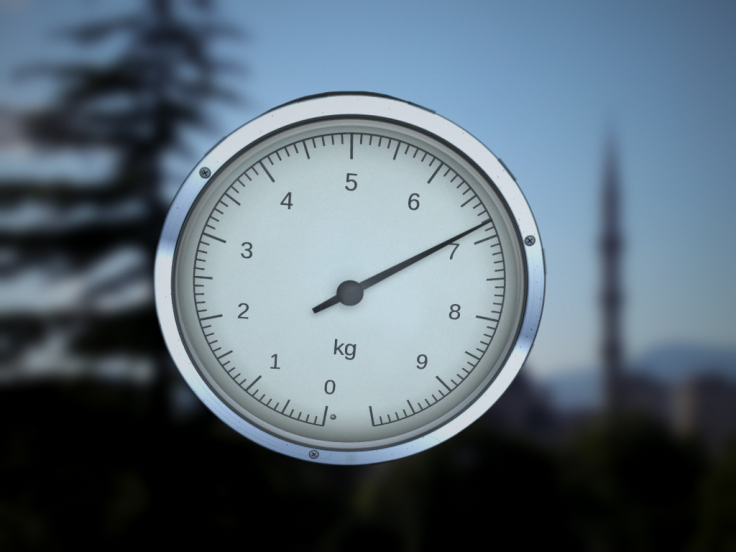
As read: **6.8** kg
